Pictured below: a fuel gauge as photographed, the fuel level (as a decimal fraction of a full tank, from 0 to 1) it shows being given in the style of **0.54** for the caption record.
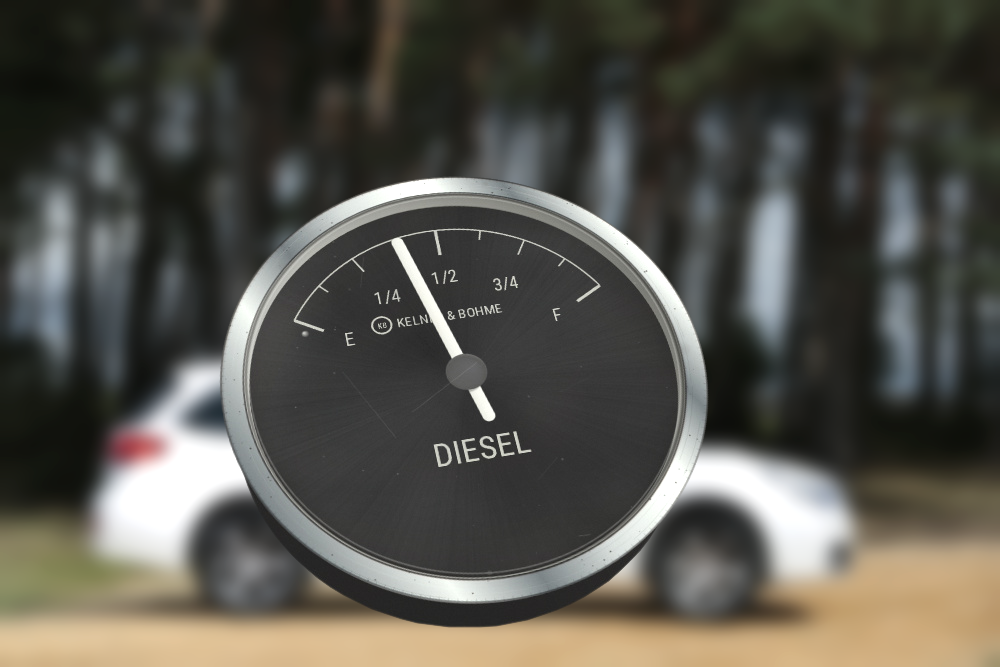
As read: **0.375**
